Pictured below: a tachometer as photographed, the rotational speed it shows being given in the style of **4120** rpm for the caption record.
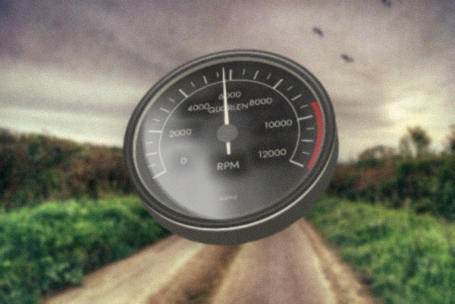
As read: **5750** rpm
